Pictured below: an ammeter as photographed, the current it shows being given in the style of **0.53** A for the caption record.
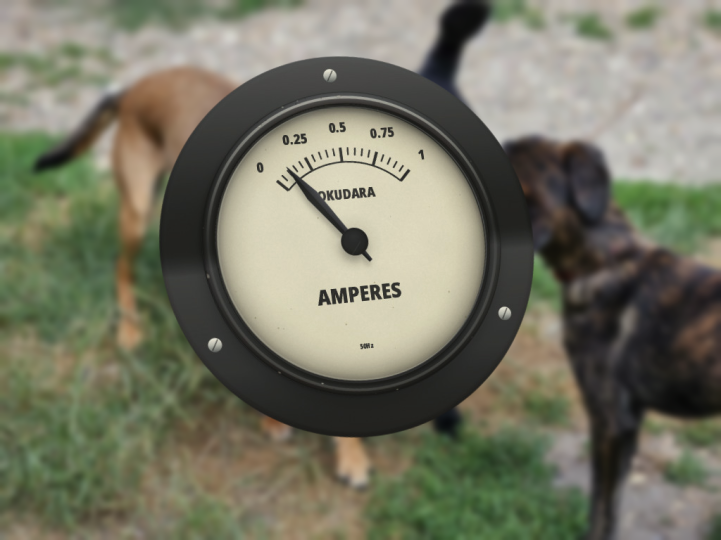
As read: **0.1** A
